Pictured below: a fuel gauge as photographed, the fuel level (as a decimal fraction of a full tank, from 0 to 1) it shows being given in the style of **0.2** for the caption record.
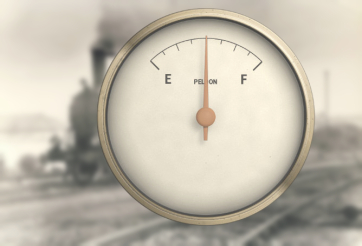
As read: **0.5**
